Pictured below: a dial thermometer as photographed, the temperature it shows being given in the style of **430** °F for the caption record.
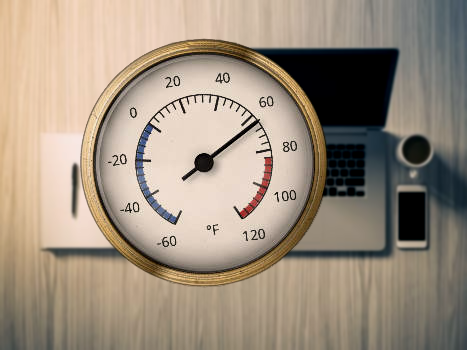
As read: **64** °F
